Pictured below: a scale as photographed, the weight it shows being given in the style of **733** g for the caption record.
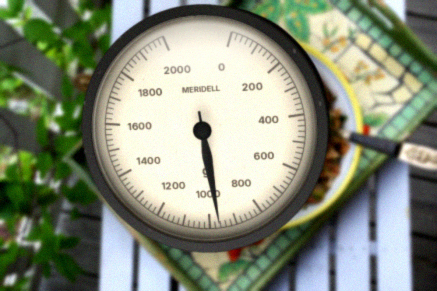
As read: **960** g
